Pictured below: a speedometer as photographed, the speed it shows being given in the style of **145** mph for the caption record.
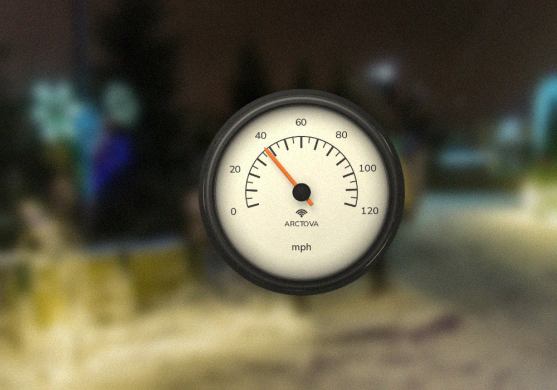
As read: **37.5** mph
